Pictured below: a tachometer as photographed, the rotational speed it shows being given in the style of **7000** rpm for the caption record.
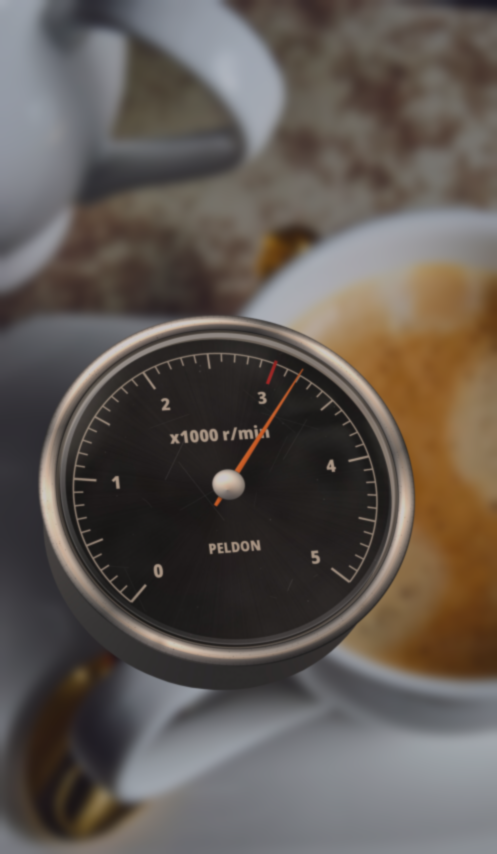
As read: **3200** rpm
